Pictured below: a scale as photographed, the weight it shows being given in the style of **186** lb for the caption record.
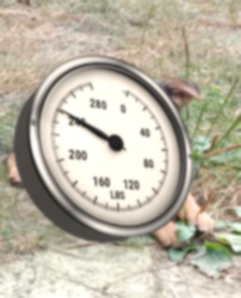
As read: **240** lb
